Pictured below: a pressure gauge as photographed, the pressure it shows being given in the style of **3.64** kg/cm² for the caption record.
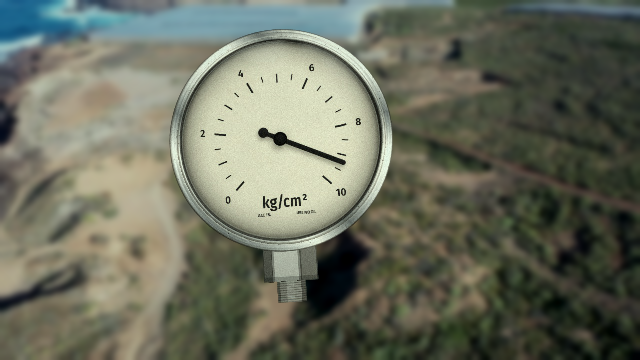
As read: **9.25** kg/cm²
